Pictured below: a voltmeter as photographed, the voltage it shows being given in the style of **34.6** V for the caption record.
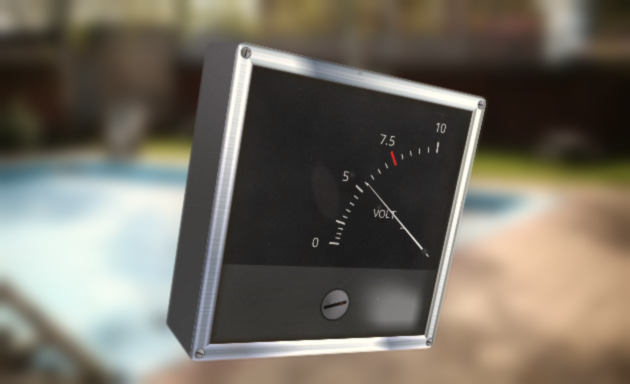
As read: **5.5** V
